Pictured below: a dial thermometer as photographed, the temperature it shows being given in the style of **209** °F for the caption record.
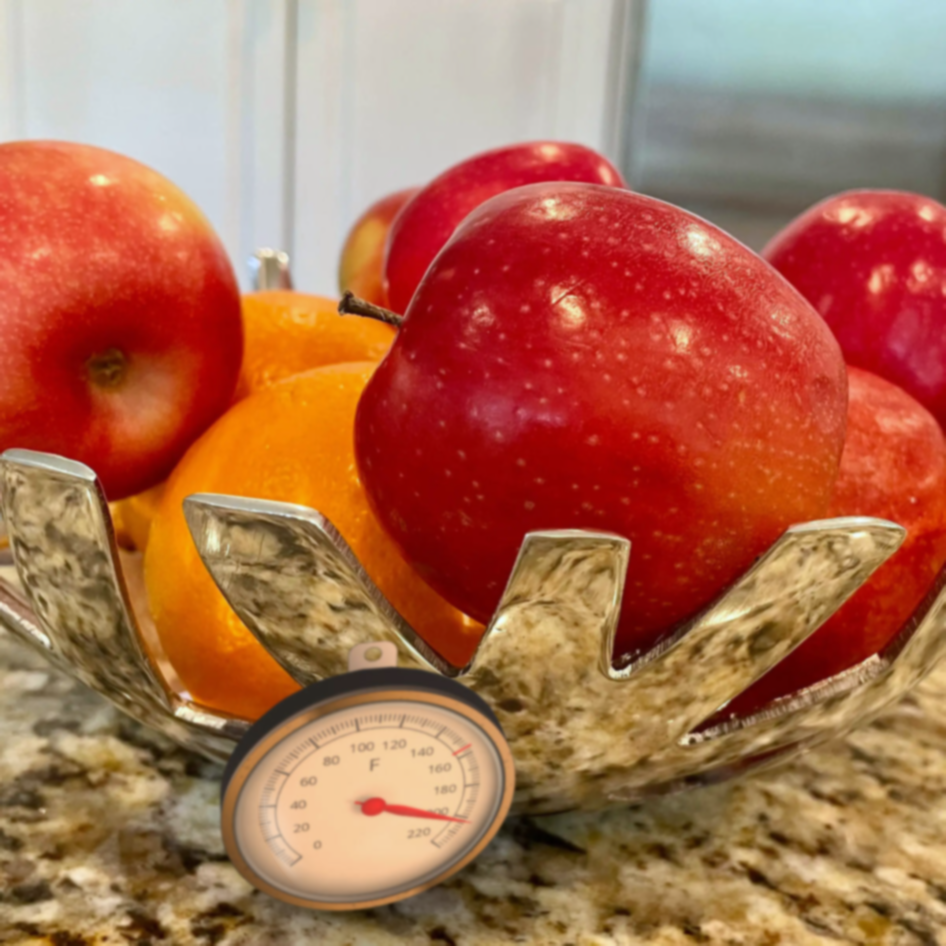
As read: **200** °F
